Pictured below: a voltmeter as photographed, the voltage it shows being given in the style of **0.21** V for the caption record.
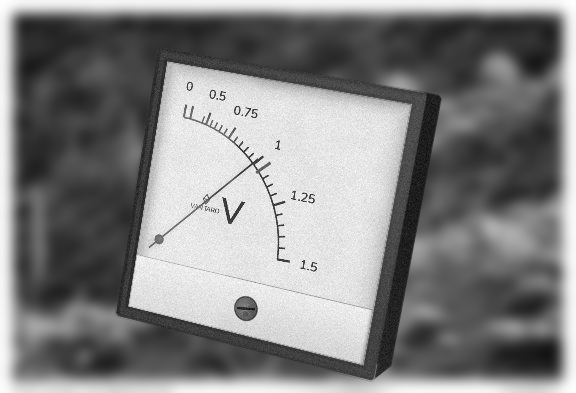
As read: **1** V
